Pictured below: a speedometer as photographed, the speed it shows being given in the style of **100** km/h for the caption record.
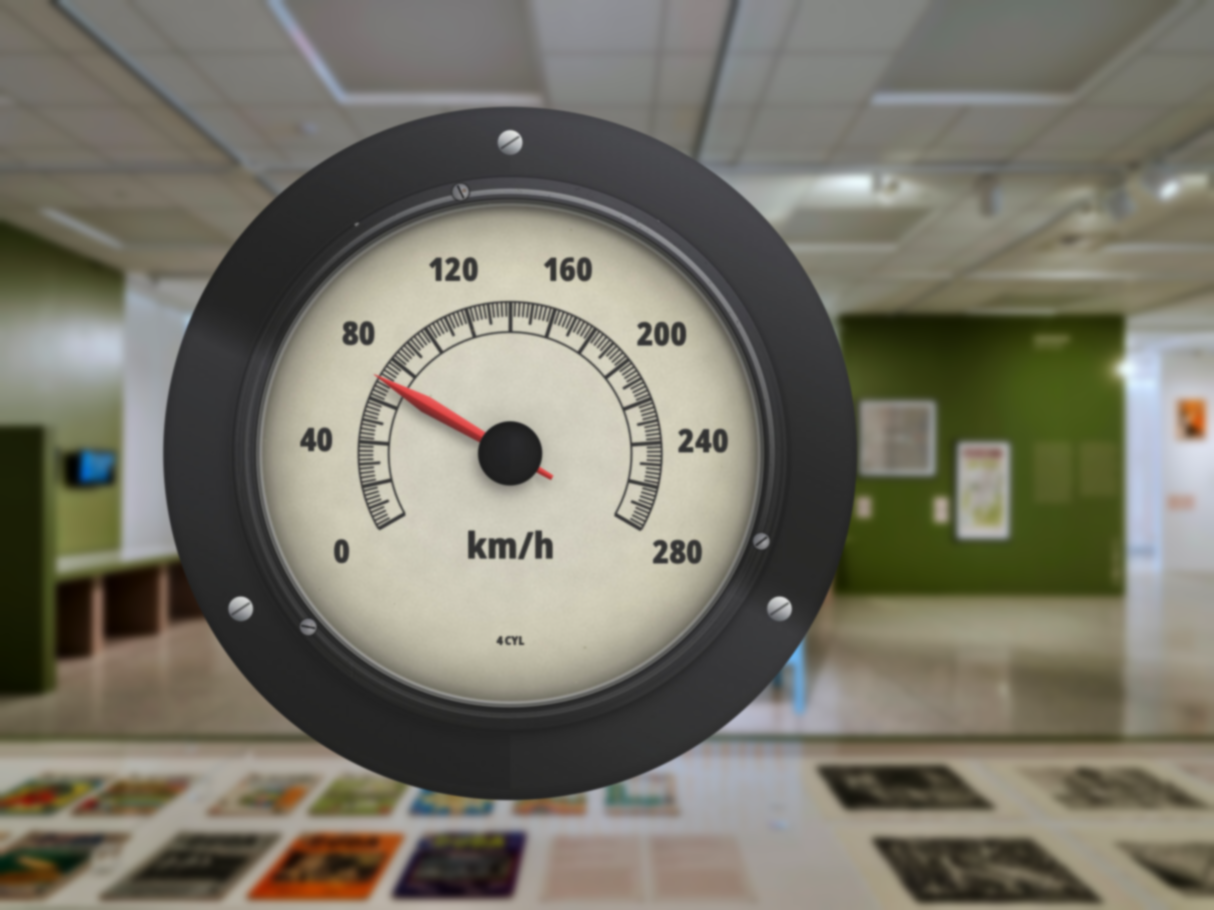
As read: **70** km/h
